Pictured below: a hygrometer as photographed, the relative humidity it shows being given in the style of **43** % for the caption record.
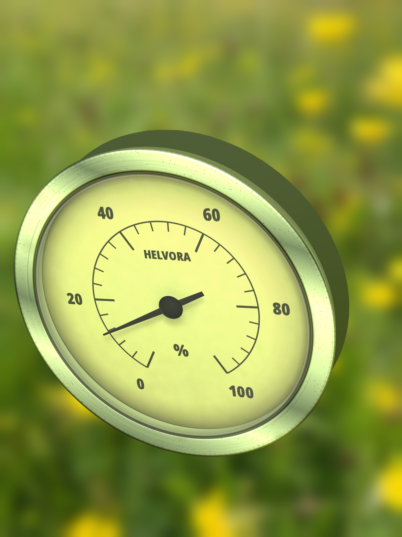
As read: **12** %
